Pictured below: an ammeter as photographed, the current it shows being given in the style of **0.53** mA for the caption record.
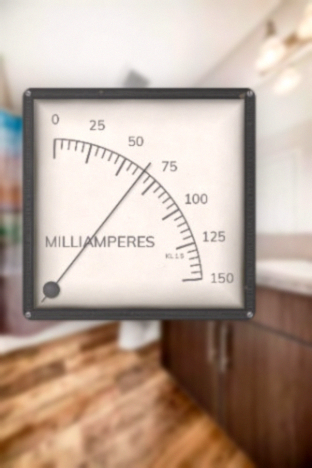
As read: **65** mA
